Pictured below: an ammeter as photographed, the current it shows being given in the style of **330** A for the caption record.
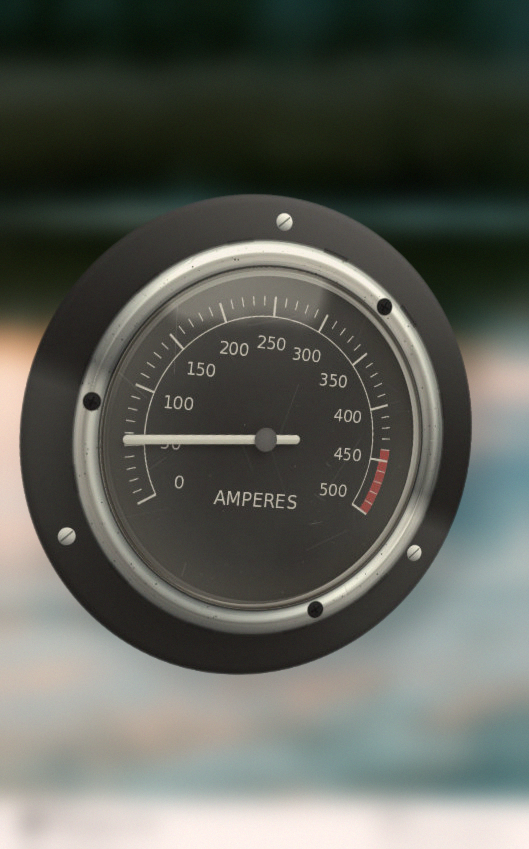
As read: **55** A
